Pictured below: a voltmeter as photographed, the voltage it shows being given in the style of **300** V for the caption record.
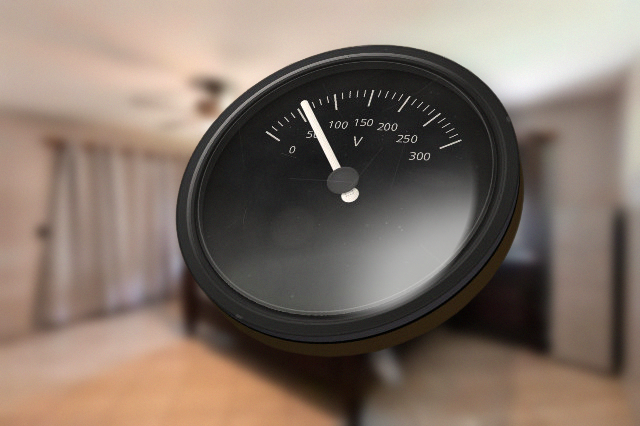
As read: **60** V
